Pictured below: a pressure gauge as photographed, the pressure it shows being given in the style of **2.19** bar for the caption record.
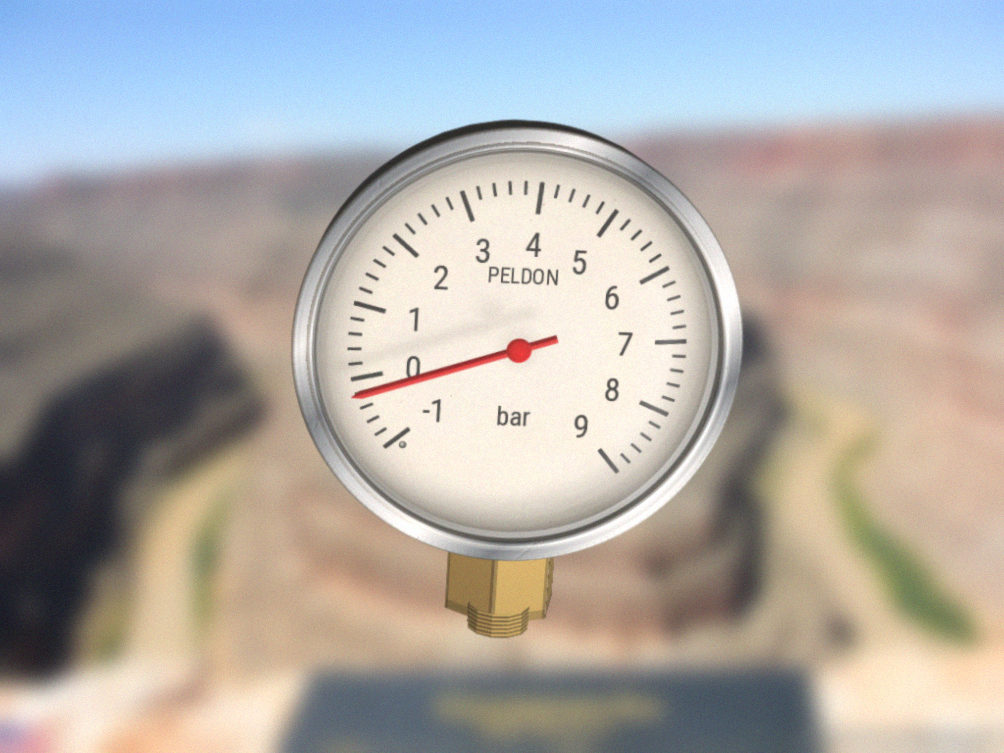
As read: **-0.2** bar
